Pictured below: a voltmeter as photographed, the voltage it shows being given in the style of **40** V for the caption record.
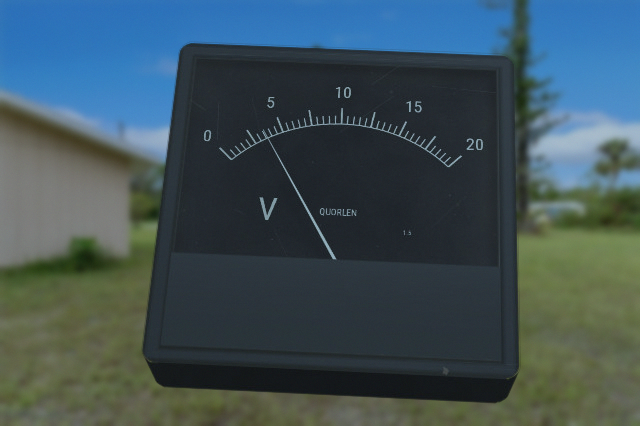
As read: **3.5** V
